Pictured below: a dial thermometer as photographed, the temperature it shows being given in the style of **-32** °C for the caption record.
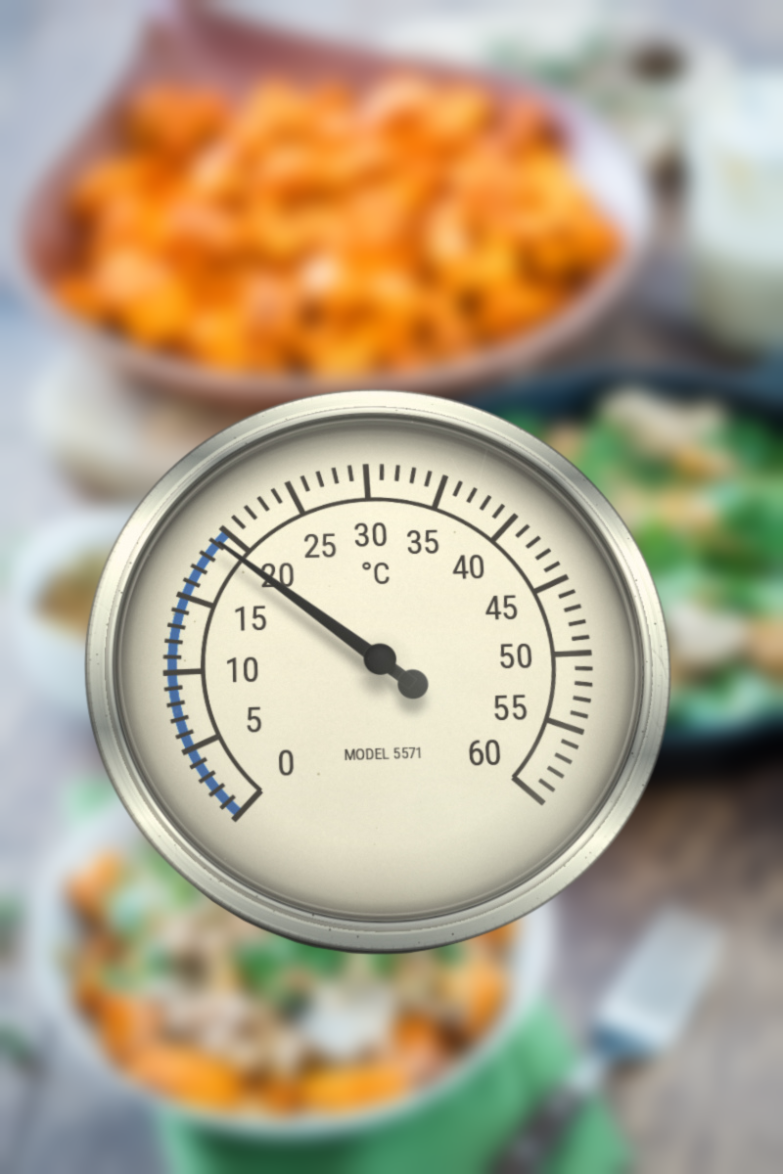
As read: **19** °C
